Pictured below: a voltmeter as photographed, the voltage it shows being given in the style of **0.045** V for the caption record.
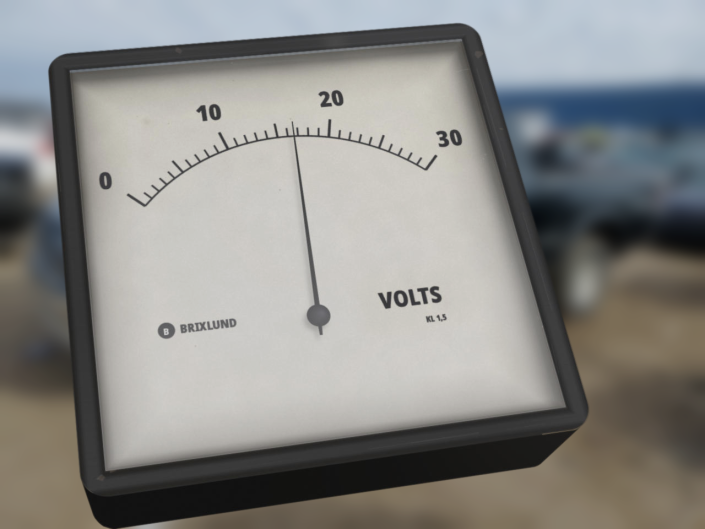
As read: **16.5** V
